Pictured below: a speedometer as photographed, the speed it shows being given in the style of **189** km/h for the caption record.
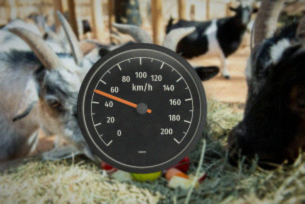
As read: **50** km/h
